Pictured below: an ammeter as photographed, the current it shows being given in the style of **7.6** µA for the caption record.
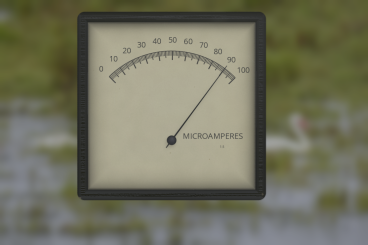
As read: **90** µA
